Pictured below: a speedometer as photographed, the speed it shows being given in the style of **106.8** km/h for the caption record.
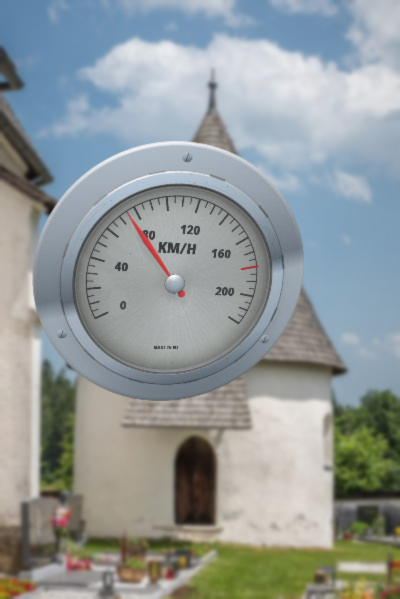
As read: **75** km/h
